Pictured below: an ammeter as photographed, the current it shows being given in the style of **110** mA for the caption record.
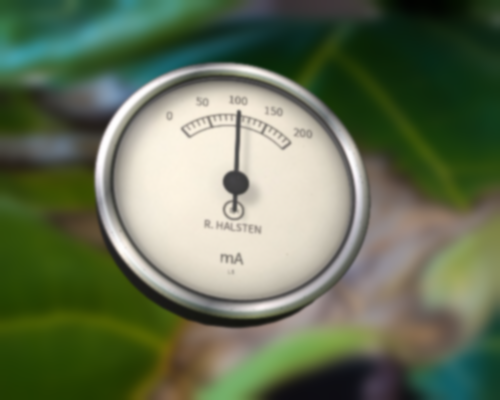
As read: **100** mA
